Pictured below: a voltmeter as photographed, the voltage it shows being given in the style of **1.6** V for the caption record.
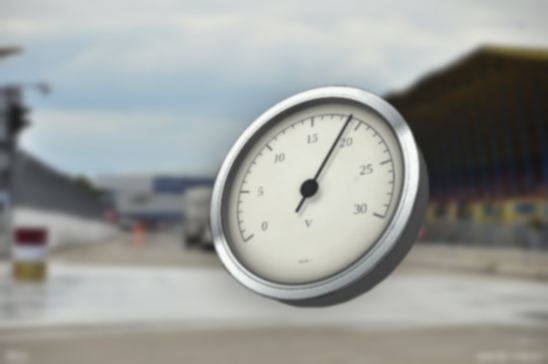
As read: **19** V
